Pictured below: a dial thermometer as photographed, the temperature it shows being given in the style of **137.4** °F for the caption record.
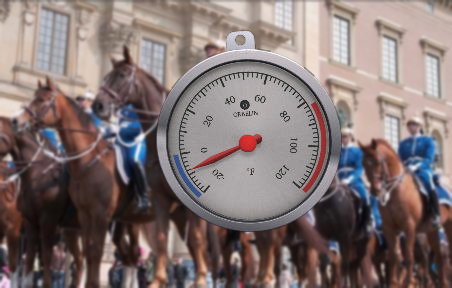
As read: **-8** °F
